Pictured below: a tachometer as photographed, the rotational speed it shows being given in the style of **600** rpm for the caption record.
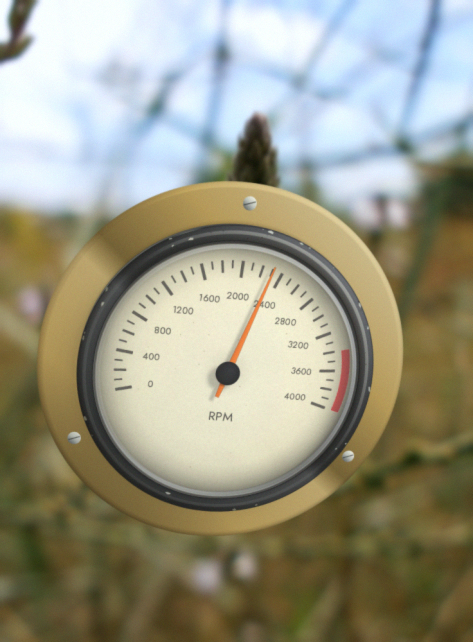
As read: **2300** rpm
